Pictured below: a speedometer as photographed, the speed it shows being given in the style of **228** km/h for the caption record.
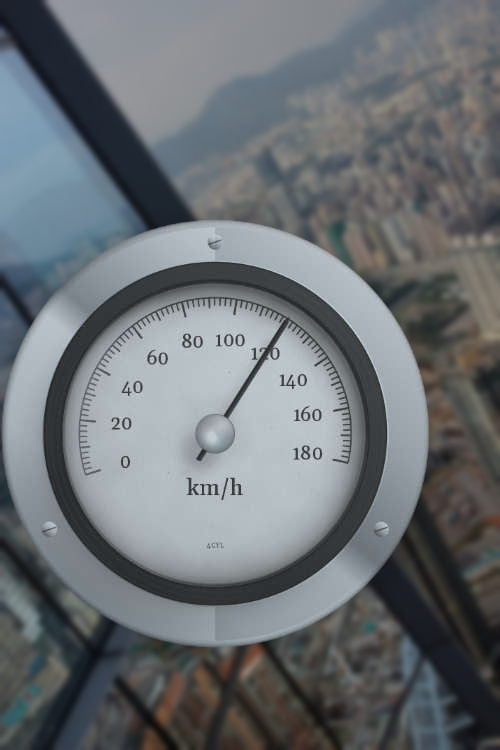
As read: **120** km/h
